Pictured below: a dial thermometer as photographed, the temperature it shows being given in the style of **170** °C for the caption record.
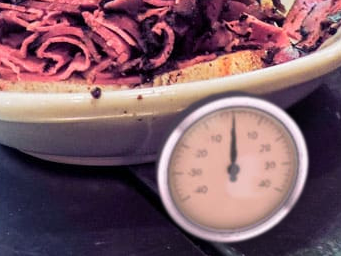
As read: **0** °C
